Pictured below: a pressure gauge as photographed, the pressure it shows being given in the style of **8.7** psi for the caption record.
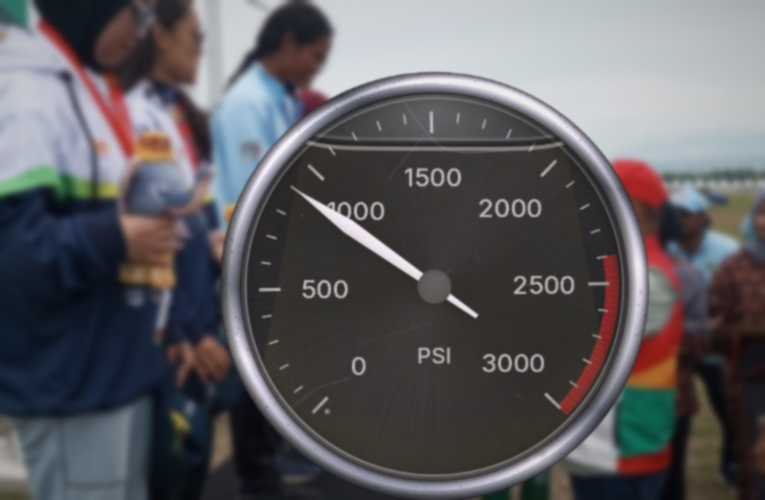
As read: **900** psi
